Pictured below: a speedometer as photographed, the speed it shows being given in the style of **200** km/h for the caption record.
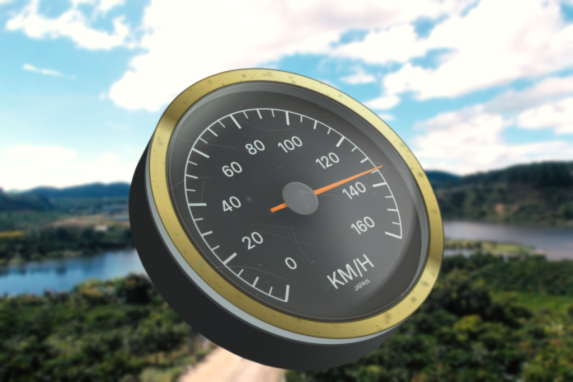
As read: **135** km/h
